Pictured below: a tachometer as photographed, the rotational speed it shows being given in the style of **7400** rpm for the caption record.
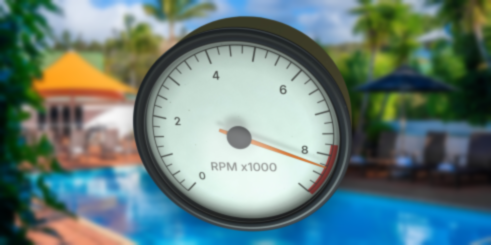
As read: **8250** rpm
